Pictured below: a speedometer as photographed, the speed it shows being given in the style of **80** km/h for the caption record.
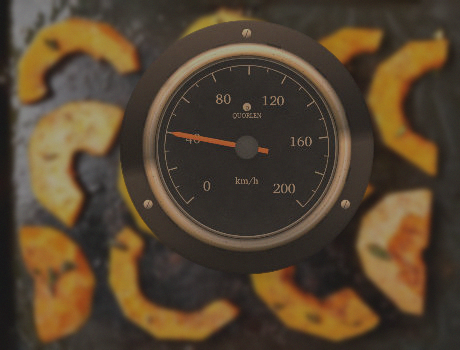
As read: **40** km/h
